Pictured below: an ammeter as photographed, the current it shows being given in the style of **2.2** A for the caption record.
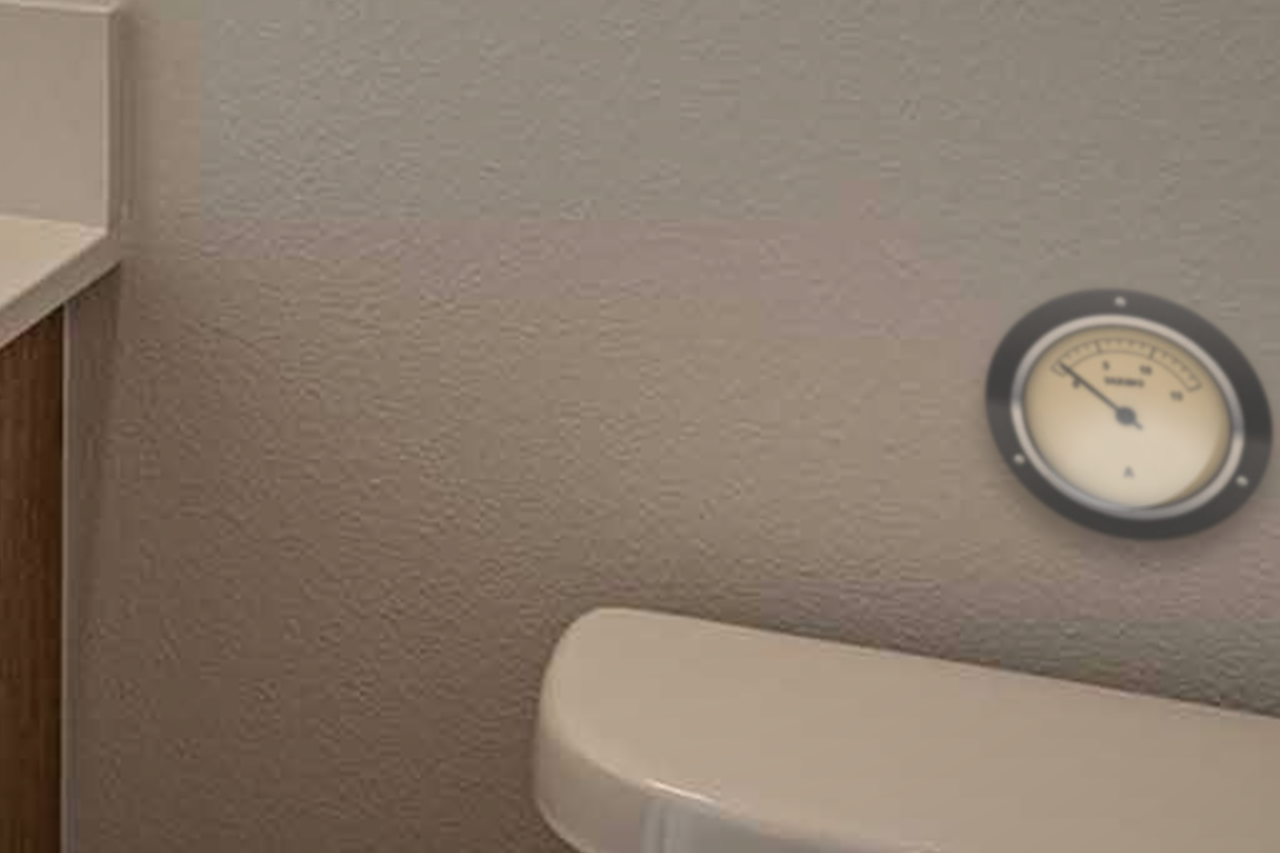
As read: **1** A
